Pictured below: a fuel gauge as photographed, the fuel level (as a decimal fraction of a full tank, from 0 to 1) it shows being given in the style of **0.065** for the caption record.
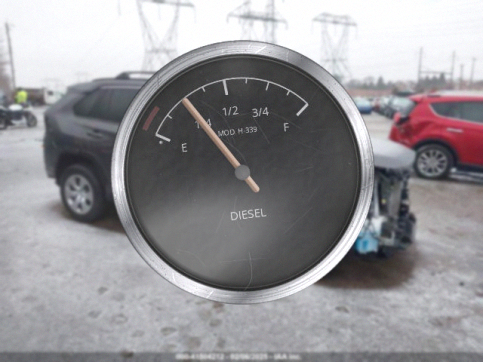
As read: **0.25**
